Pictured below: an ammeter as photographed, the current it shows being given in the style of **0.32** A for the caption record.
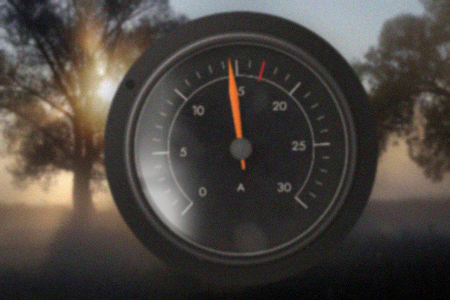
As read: **14.5** A
